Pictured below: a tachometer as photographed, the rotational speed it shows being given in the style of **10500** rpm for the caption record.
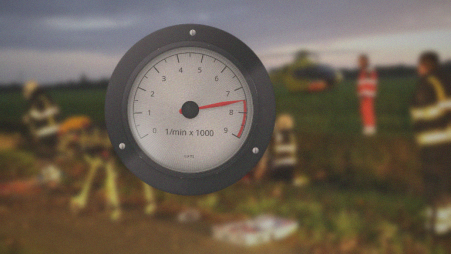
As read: **7500** rpm
